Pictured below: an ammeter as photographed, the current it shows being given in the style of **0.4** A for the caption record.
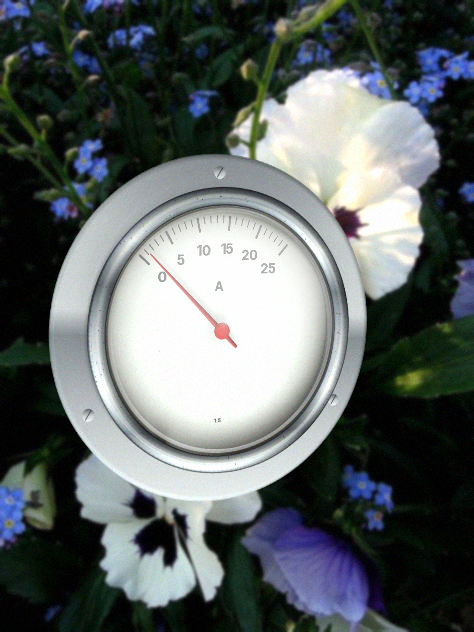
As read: **1** A
